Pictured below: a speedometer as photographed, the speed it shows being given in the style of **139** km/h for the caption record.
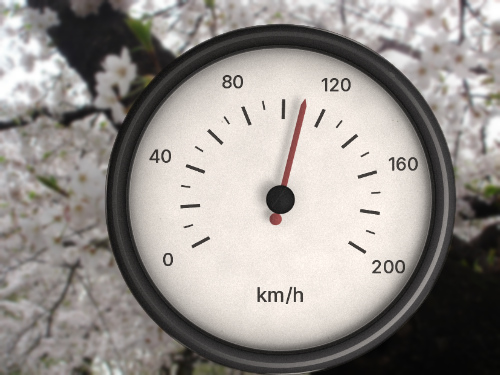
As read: **110** km/h
